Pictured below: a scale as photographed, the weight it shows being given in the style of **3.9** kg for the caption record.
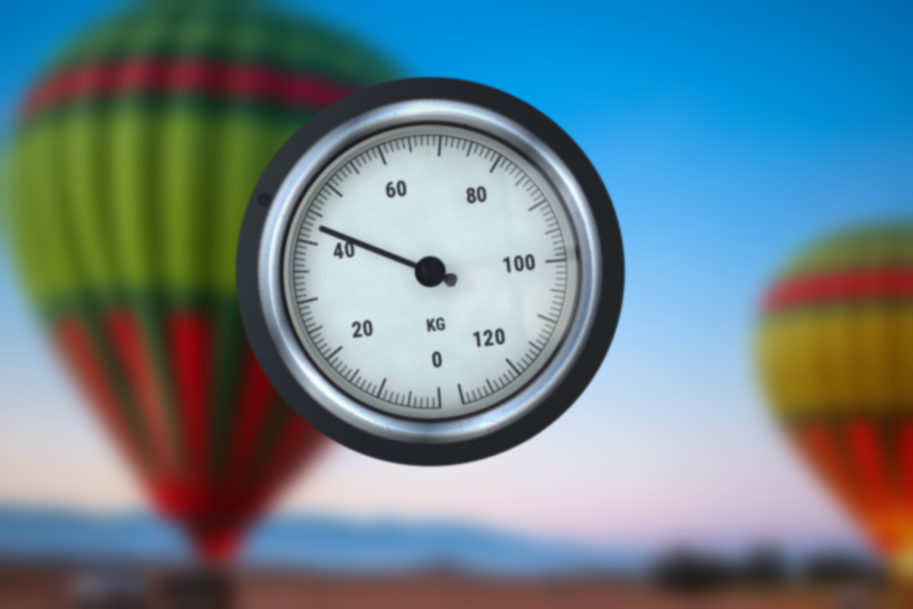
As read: **43** kg
